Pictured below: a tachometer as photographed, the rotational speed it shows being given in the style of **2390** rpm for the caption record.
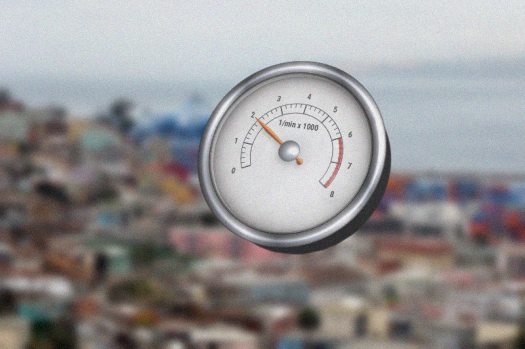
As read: **2000** rpm
